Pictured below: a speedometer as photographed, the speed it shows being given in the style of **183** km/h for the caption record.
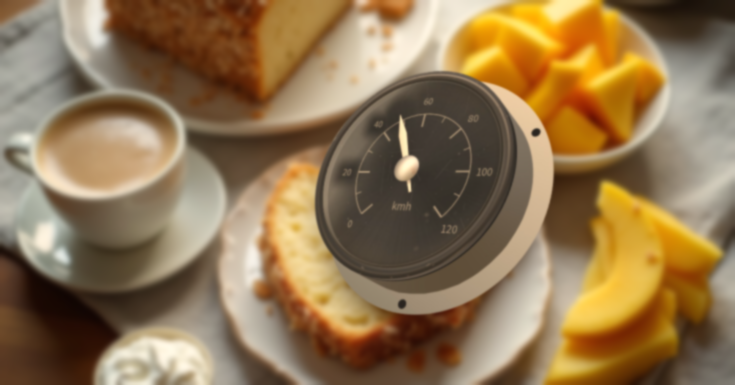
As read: **50** km/h
